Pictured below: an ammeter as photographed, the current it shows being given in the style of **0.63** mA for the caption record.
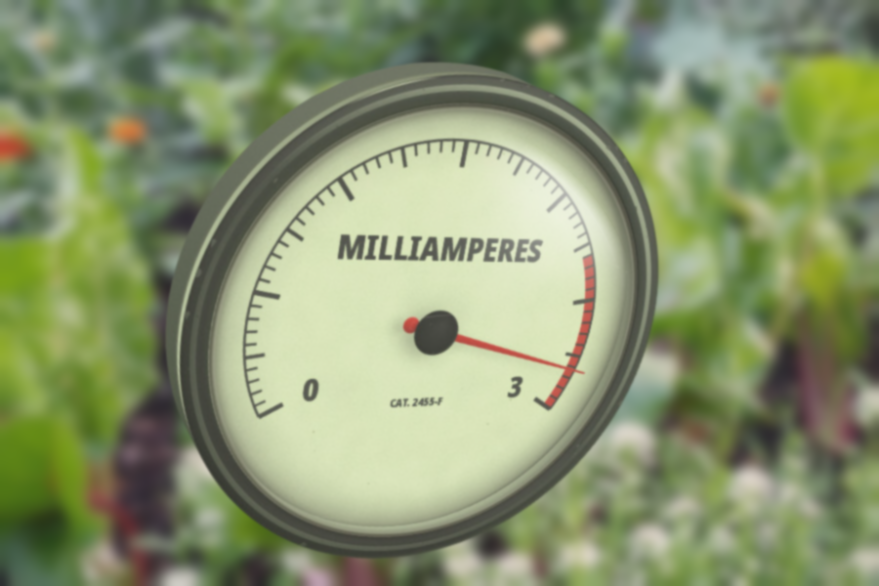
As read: **2.8** mA
